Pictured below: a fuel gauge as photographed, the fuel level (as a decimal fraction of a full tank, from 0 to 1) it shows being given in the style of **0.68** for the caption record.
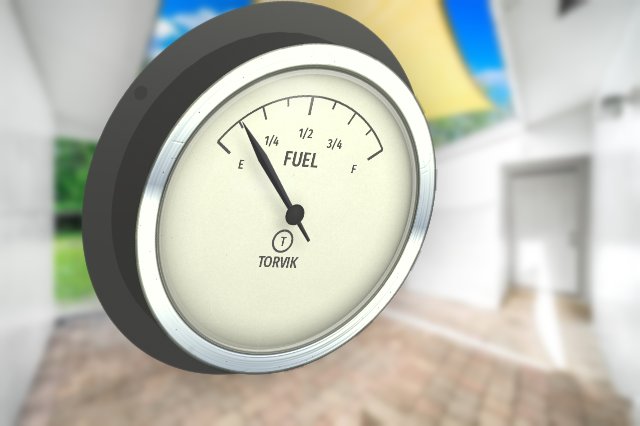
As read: **0.125**
